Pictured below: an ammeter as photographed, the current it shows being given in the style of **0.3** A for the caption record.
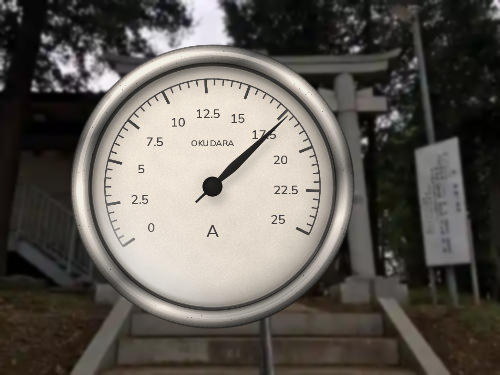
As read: **17.75** A
